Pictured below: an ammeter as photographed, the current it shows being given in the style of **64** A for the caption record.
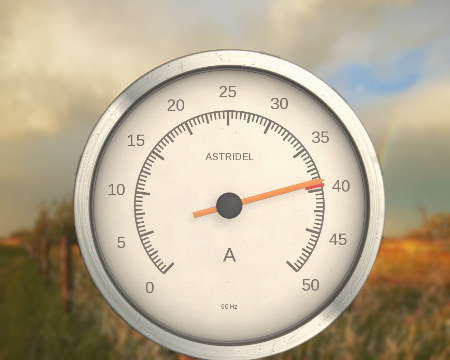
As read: **39** A
